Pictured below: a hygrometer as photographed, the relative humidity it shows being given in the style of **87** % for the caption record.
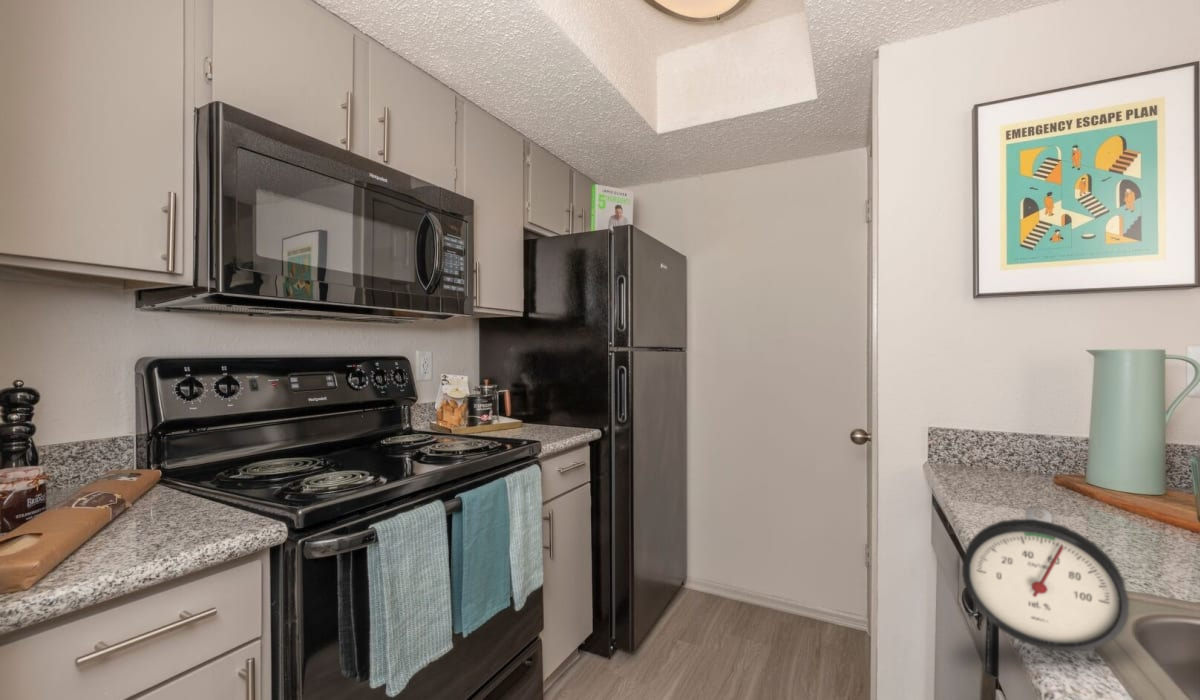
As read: **60** %
